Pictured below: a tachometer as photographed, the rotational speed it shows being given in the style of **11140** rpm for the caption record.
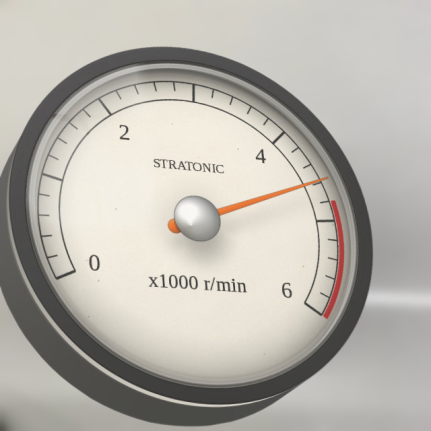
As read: **4600** rpm
